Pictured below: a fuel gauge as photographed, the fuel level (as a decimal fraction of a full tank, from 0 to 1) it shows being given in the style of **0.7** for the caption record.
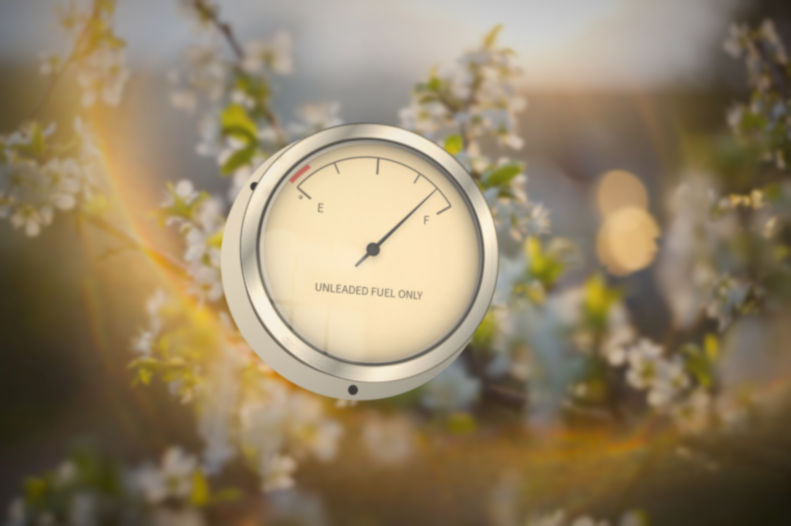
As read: **0.875**
